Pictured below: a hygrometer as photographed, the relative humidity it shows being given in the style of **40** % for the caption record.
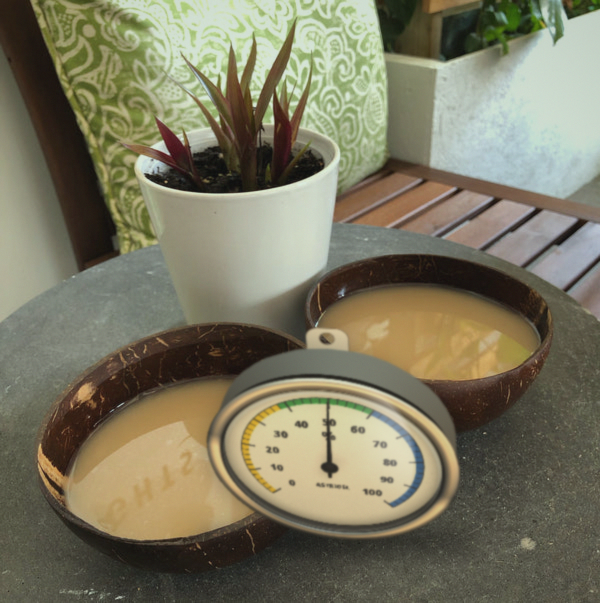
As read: **50** %
